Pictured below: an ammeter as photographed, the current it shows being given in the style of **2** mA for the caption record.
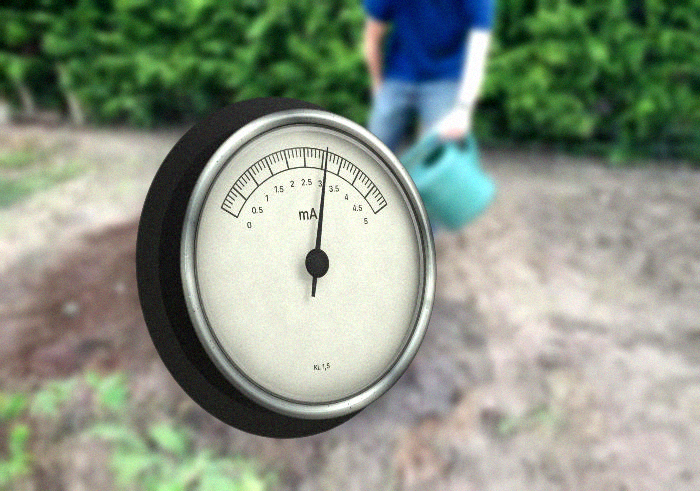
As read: **3** mA
